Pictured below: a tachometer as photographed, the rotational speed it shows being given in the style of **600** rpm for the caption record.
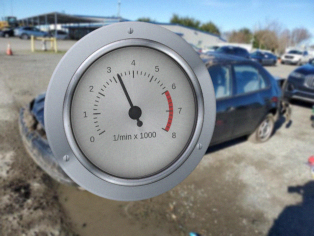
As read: **3200** rpm
